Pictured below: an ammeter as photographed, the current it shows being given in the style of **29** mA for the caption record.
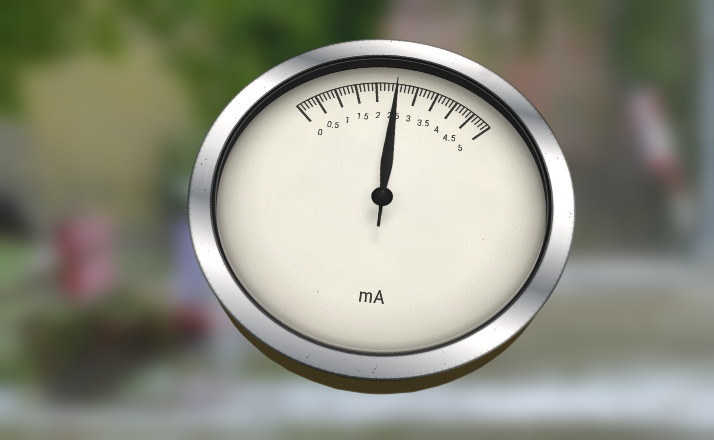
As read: **2.5** mA
